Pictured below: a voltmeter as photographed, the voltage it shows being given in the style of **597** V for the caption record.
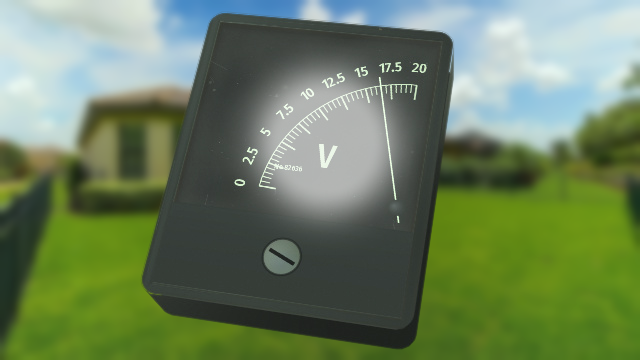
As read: **16.5** V
